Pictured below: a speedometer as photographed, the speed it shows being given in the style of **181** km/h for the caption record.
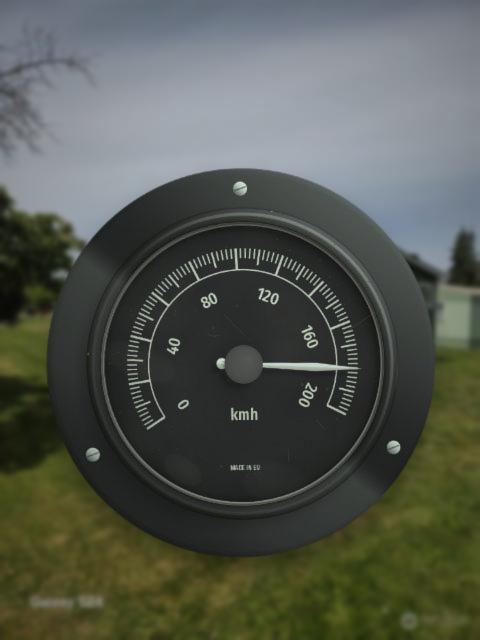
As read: **180** km/h
